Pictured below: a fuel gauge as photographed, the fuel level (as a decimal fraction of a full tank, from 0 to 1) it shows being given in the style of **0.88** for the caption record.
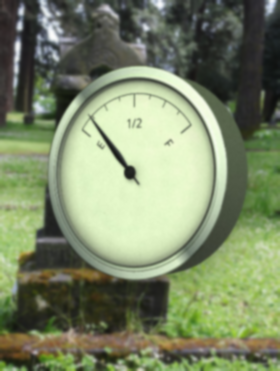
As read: **0.125**
